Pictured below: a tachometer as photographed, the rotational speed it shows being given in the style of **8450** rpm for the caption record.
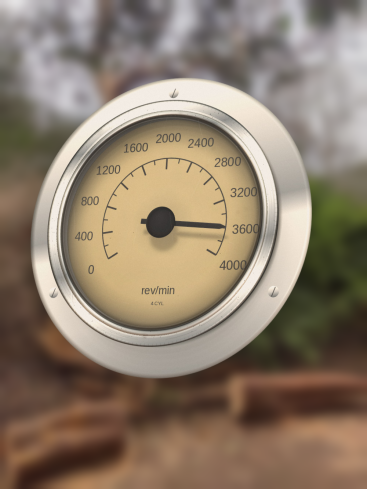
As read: **3600** rpm
